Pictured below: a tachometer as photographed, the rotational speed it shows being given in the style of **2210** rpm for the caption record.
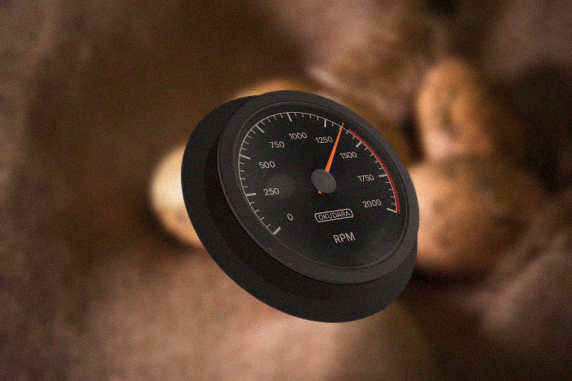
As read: **1350** rpm
